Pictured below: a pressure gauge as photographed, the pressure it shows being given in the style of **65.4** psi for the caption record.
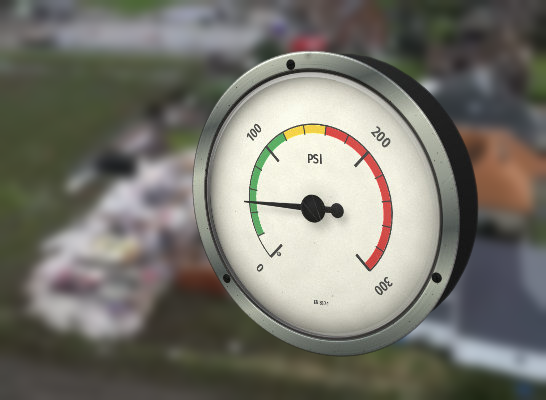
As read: **50** psi
